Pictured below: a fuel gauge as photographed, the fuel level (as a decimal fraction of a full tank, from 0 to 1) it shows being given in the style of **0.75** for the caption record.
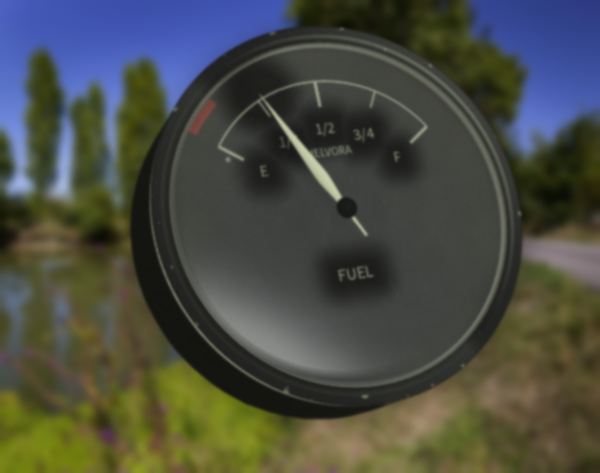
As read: **0.25**
